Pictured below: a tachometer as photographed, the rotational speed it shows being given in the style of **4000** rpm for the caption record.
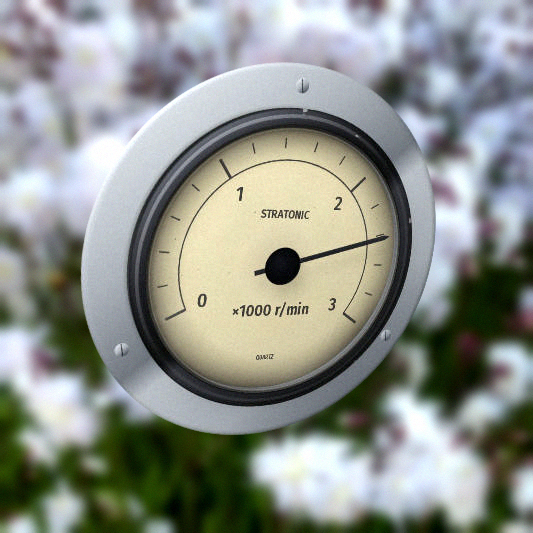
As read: **2400** rpm
